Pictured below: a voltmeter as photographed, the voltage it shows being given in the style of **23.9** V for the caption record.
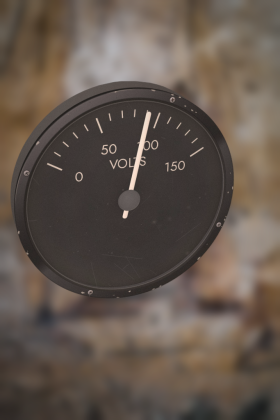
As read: **90** V
